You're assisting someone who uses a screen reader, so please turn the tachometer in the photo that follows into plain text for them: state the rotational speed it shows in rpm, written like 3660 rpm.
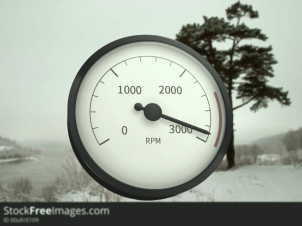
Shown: 2900 rpm
